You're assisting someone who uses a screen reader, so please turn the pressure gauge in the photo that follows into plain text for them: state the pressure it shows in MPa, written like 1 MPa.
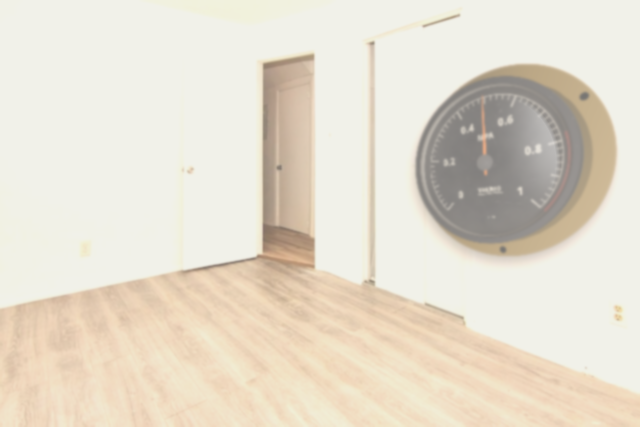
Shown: 0.5 MPa
